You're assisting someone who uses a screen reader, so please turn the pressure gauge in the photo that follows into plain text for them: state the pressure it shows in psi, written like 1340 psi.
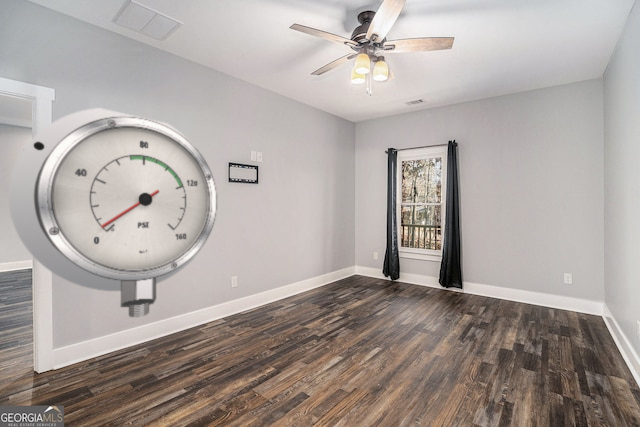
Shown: 5 psi
